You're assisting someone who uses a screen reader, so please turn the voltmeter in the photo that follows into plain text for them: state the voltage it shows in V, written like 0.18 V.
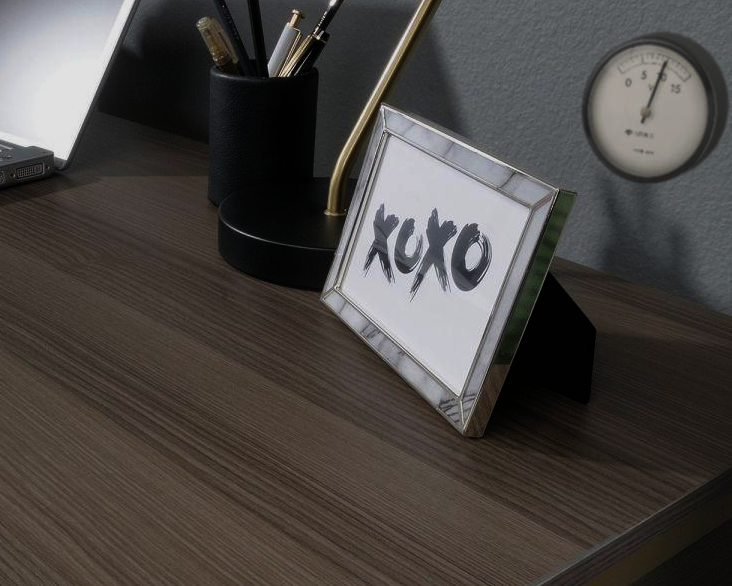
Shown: 10 V
